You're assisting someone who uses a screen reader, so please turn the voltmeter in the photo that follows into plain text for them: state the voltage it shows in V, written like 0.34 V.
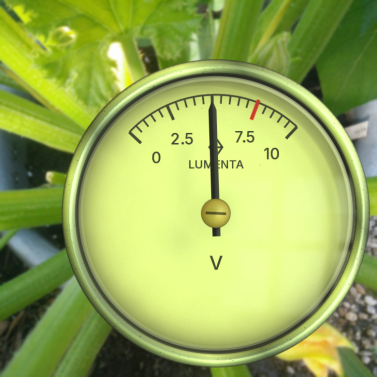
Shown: 5 V
